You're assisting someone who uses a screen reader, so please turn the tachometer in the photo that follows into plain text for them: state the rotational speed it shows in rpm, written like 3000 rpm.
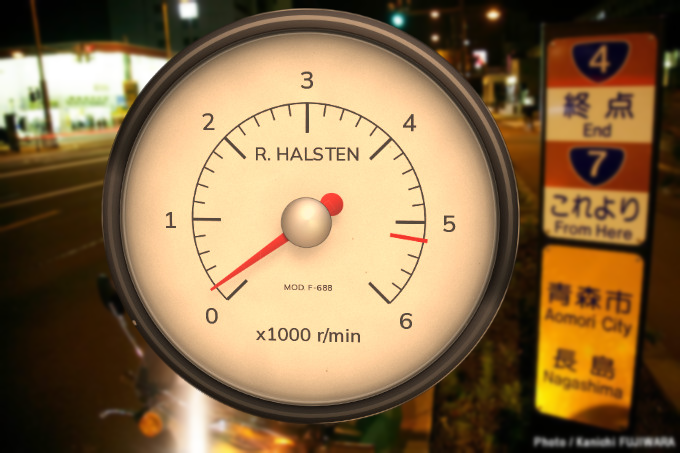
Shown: 200 rpm
